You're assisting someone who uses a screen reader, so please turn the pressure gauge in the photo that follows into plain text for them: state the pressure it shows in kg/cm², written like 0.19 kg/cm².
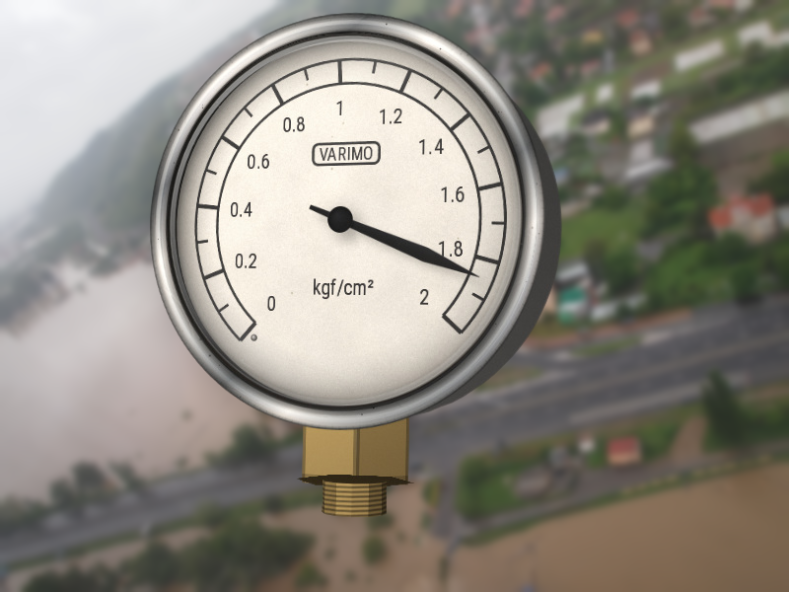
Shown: 1.85 kg/cm²
